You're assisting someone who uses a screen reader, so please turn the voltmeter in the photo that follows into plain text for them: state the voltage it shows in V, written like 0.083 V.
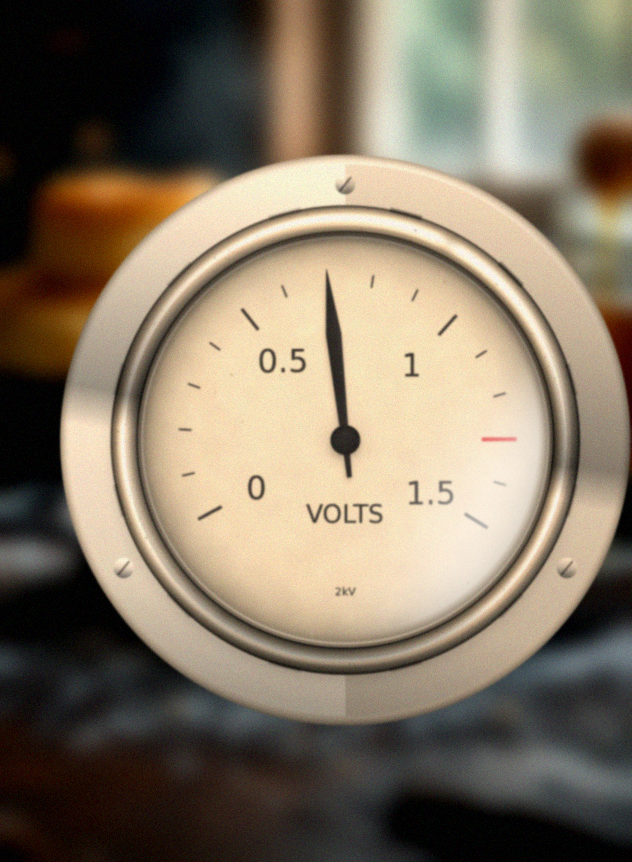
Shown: 0.7 V
